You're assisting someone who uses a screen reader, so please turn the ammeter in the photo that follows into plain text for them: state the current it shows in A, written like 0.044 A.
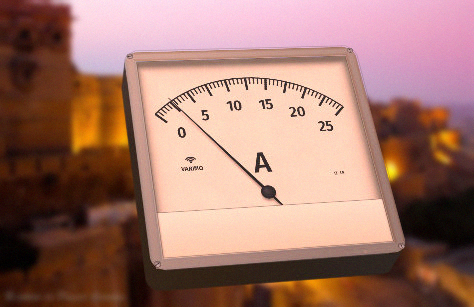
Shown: 2.5 A
